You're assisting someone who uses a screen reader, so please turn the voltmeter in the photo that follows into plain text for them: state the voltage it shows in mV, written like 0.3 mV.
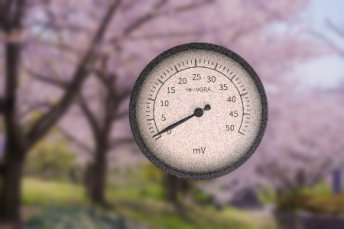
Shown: 1 mV
